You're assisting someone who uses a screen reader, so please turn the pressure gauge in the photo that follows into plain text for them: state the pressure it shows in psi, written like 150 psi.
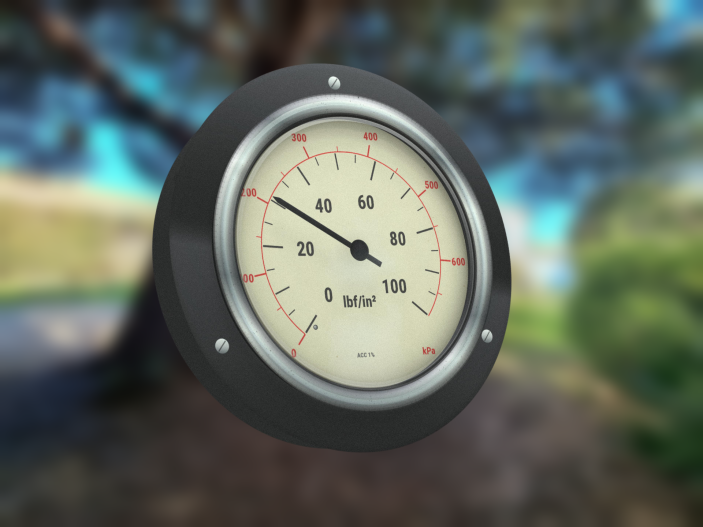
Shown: 30 psi
